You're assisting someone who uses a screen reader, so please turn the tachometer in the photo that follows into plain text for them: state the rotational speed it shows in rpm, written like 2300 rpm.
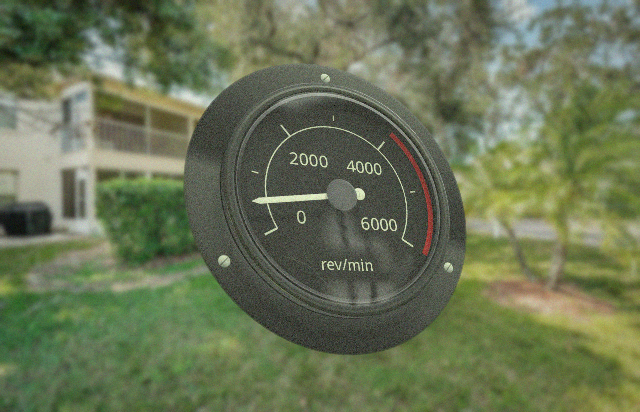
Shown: 500 rpm
